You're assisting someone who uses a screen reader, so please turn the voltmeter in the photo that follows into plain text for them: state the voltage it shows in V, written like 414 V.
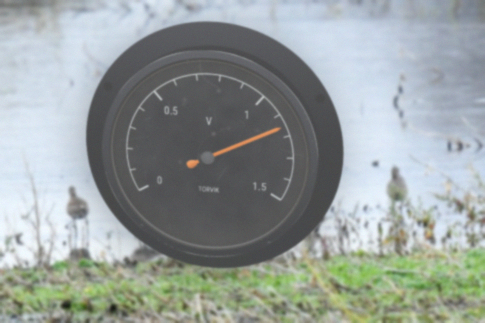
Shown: 1.15 V
